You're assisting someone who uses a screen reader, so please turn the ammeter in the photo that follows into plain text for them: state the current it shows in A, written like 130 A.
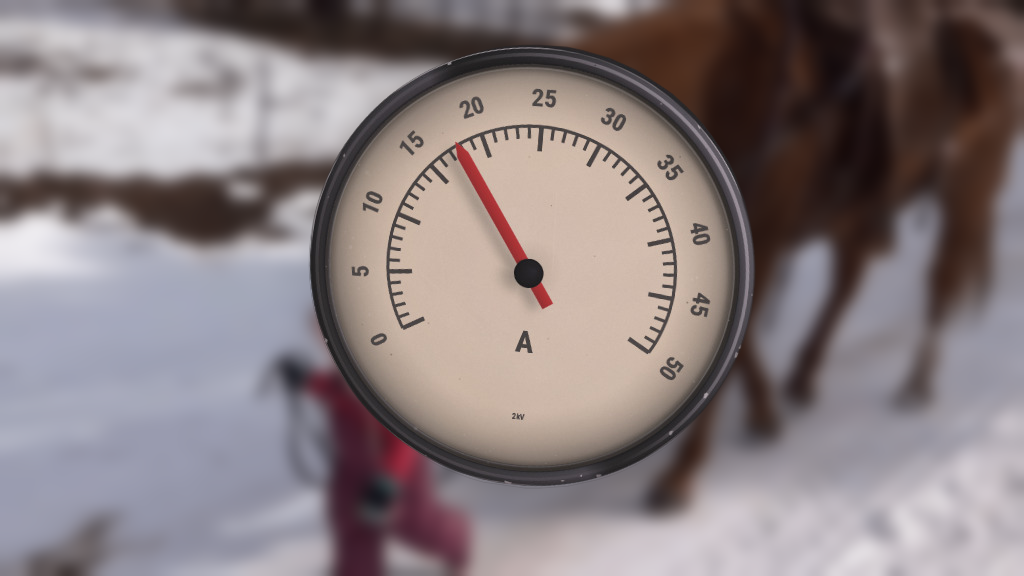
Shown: 18 A
